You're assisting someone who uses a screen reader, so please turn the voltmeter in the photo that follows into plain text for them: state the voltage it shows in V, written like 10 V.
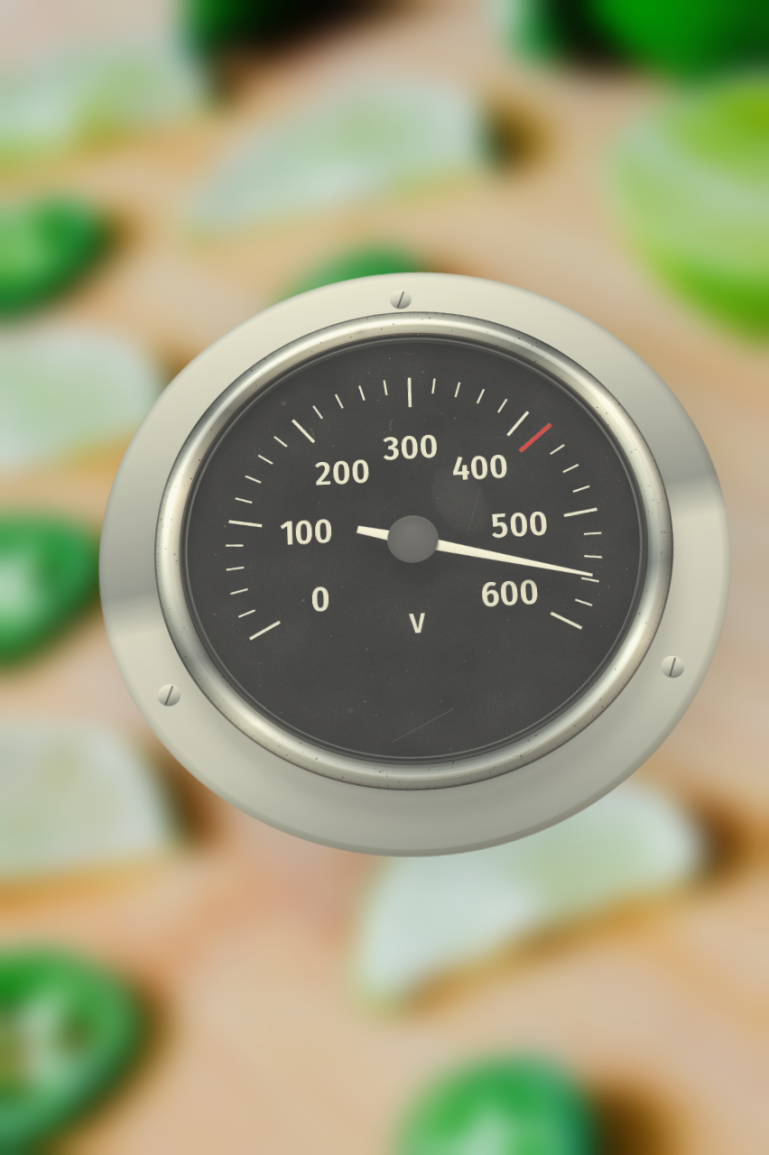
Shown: 560 V
